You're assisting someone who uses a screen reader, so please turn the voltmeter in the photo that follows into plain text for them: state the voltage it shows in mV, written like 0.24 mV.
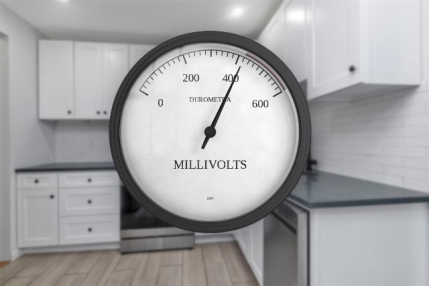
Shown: 420 mV
